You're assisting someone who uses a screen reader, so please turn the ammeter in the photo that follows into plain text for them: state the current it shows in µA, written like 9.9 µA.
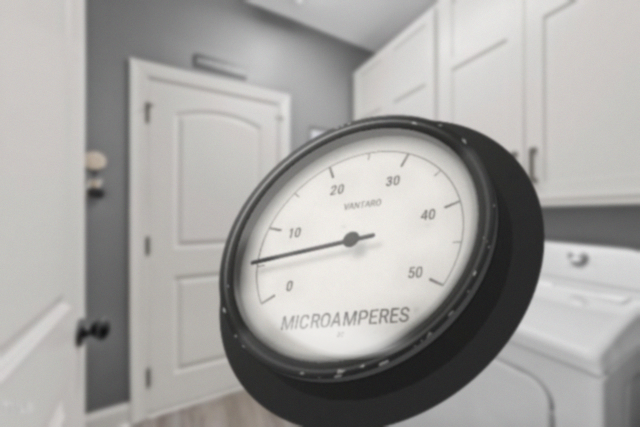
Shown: 5 µA
